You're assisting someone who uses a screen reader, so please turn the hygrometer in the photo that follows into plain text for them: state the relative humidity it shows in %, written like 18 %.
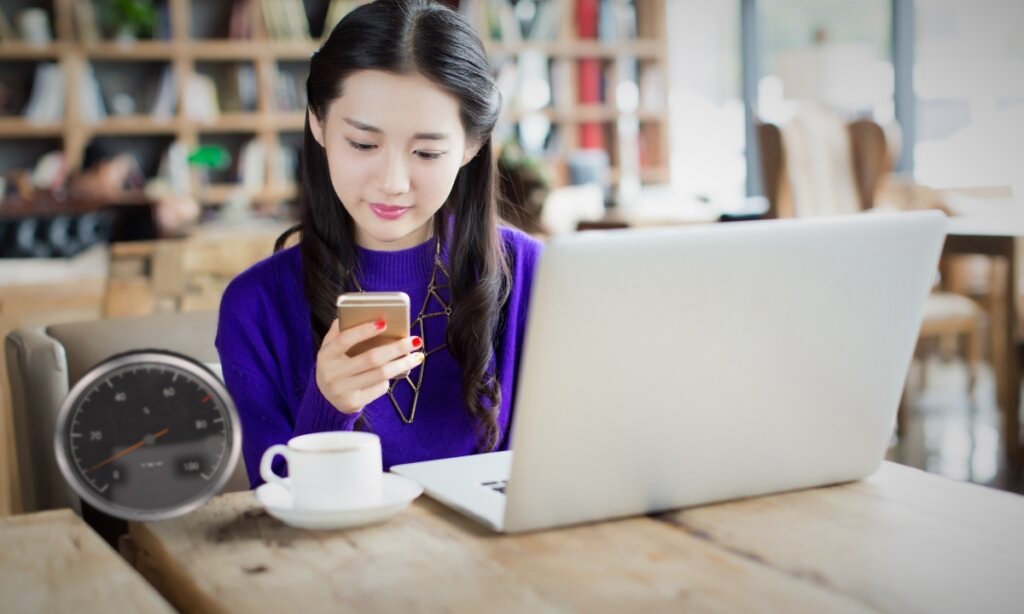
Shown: 8 %
